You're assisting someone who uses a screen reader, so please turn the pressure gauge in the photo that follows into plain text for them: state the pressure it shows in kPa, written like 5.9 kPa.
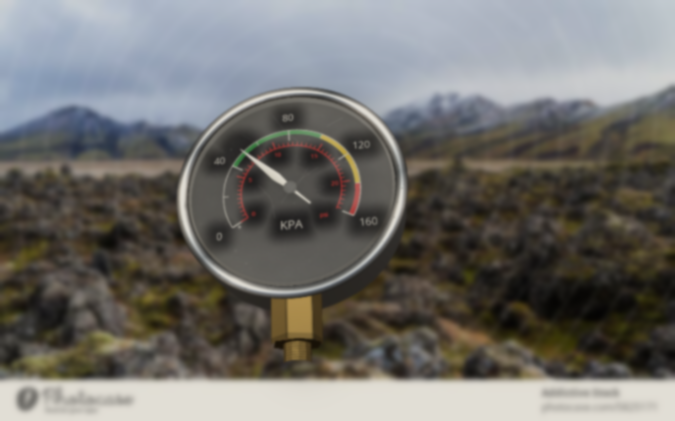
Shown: 50 kPa
